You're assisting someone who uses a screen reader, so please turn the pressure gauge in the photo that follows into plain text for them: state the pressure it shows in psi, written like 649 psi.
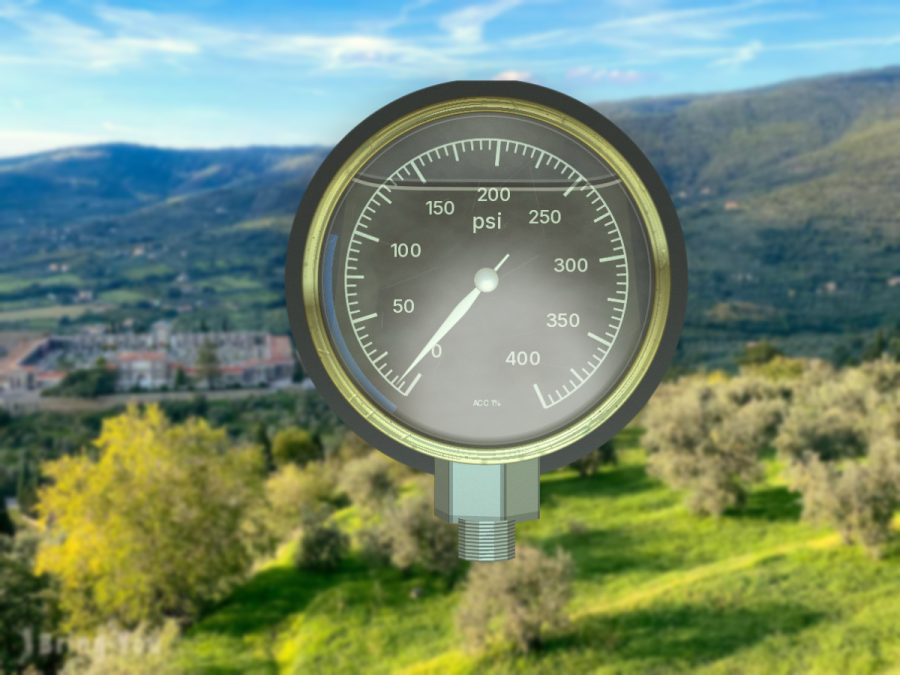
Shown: 7.5 psi
